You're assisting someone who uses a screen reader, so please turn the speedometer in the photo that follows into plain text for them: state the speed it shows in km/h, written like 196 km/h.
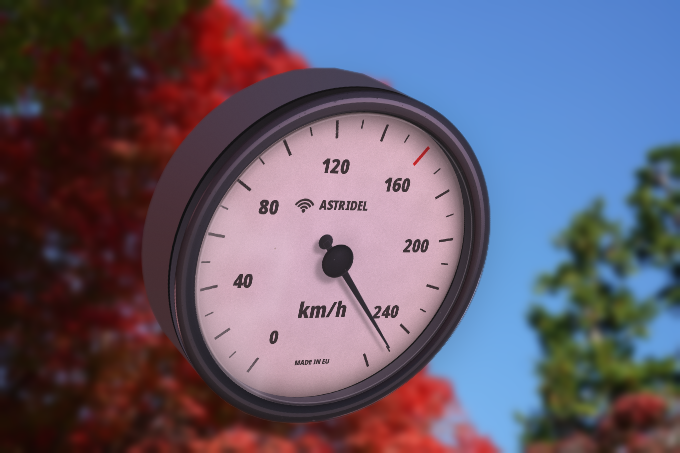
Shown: 250 km/h
